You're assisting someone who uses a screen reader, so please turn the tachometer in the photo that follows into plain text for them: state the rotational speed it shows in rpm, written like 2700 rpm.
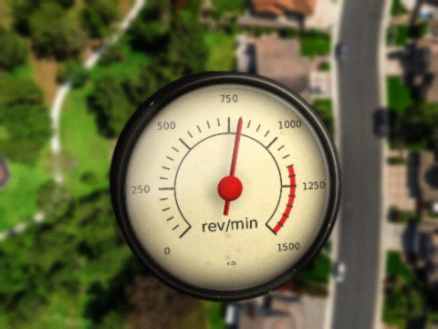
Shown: 800 rpm
